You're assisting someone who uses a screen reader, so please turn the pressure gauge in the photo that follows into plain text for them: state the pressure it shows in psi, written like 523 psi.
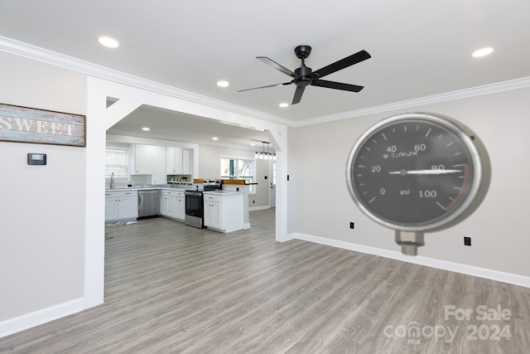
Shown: 82.5 psi
